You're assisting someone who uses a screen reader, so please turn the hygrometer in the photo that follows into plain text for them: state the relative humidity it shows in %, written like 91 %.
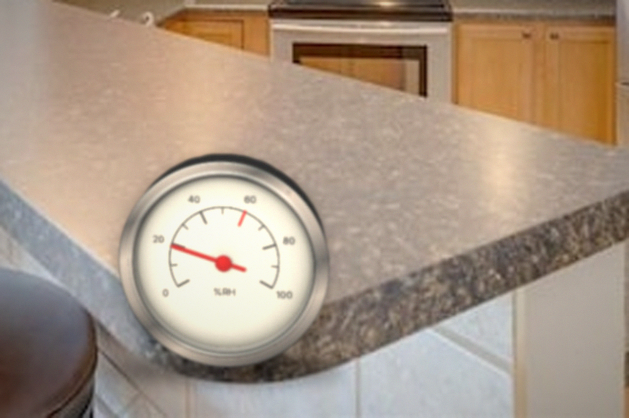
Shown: 20 %
